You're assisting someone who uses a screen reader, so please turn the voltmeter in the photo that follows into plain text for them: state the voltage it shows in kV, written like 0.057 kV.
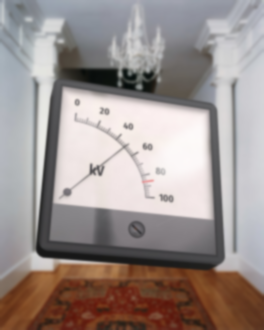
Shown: 50 kV
